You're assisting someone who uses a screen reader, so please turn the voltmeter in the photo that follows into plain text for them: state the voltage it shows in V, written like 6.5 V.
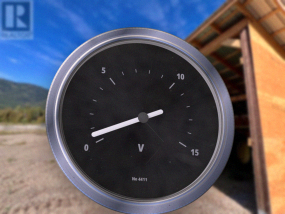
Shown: 0.5 V
